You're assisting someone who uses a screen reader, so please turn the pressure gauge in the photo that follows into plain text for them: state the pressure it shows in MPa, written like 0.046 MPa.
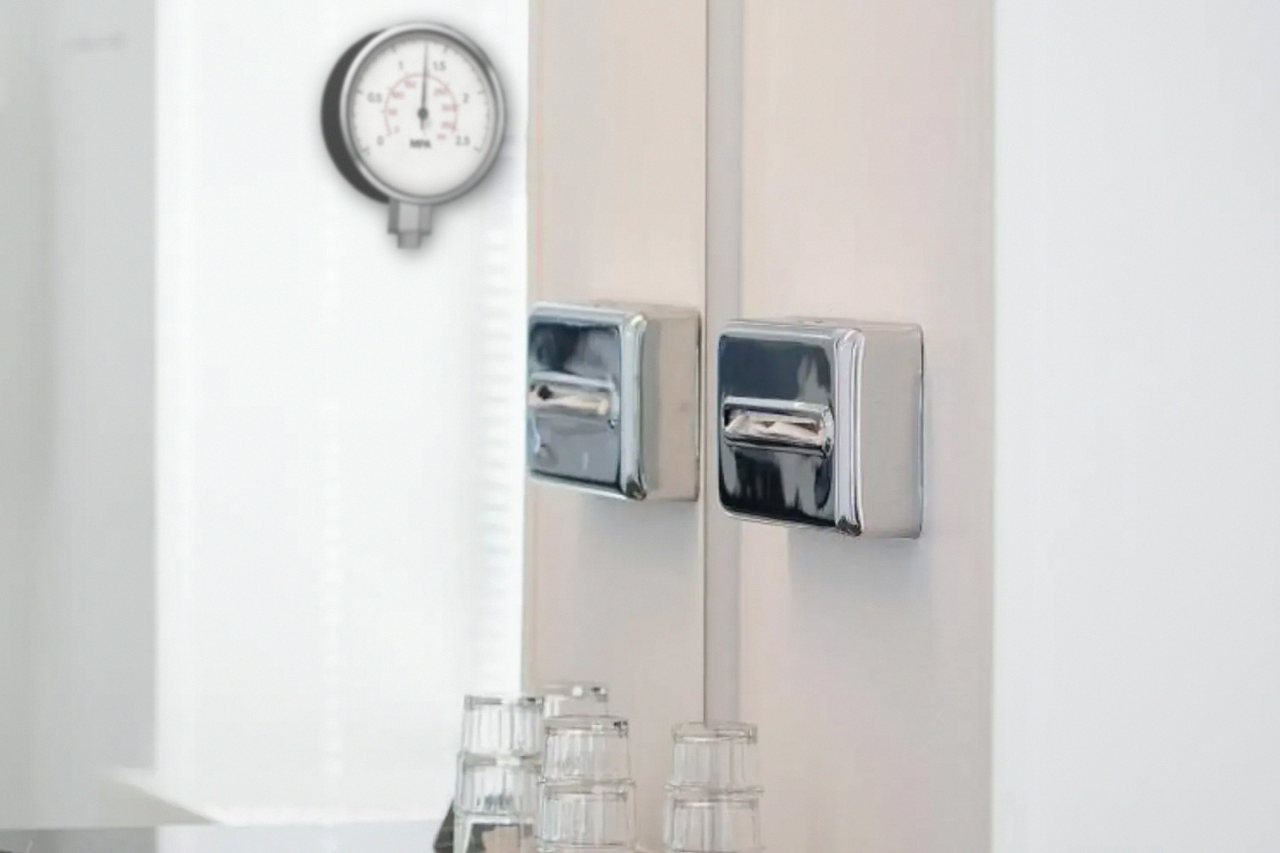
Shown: 1.3 MPa
